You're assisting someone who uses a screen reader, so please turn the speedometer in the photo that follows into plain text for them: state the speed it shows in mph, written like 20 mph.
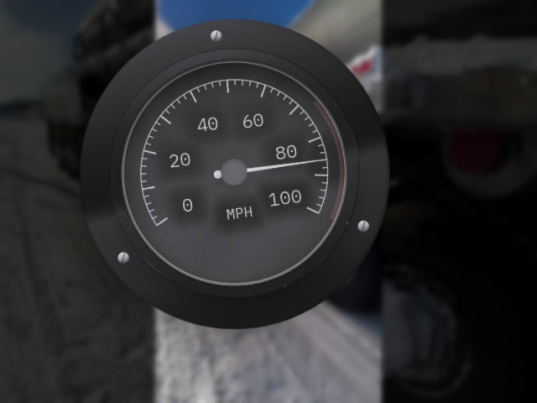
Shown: 86 mph
